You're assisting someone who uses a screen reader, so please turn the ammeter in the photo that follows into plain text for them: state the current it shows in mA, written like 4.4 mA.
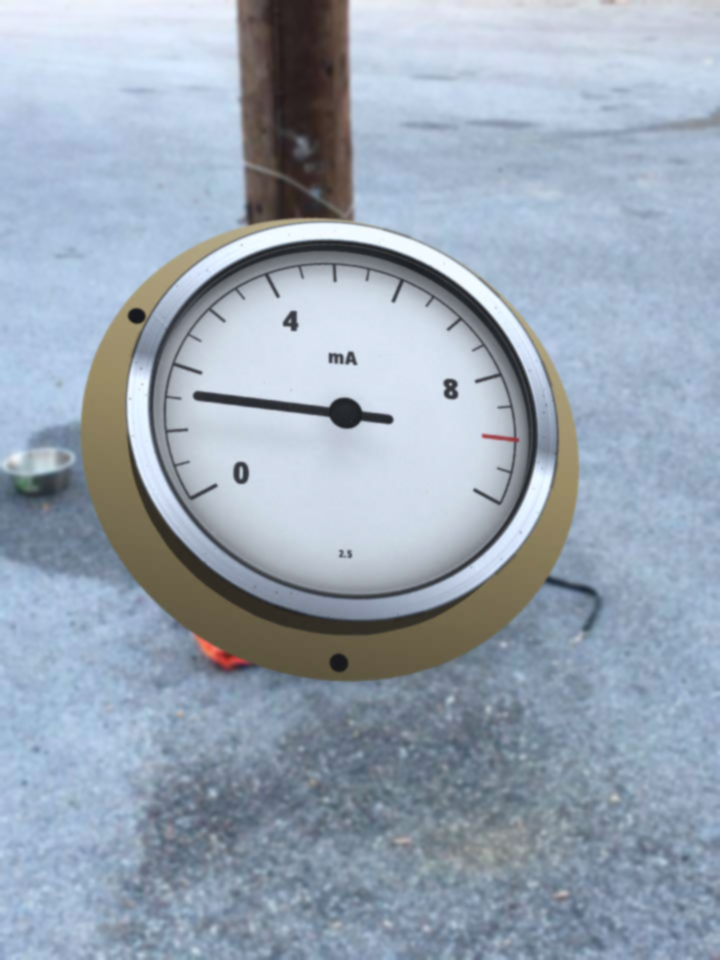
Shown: 1.5 mA
